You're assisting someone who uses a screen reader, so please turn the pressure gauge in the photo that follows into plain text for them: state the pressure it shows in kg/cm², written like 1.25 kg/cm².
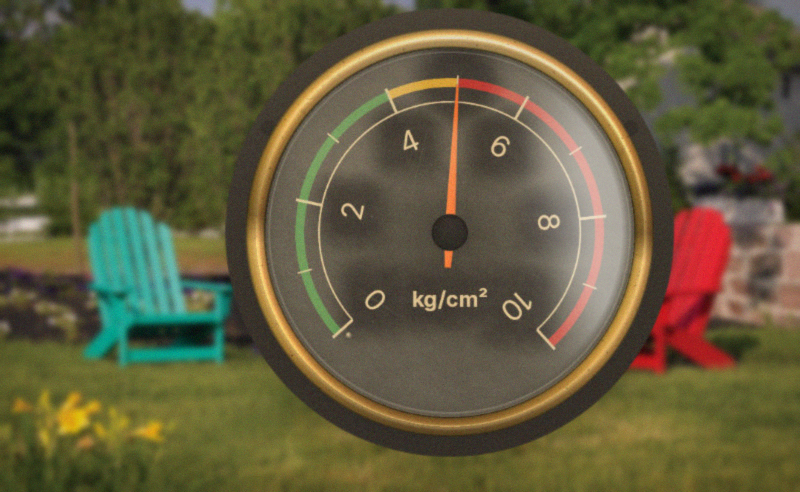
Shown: 5 kg/cm²
